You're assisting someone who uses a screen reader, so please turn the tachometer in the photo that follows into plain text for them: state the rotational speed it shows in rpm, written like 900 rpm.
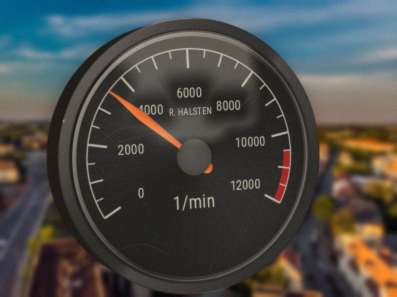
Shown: 3500 rpm
